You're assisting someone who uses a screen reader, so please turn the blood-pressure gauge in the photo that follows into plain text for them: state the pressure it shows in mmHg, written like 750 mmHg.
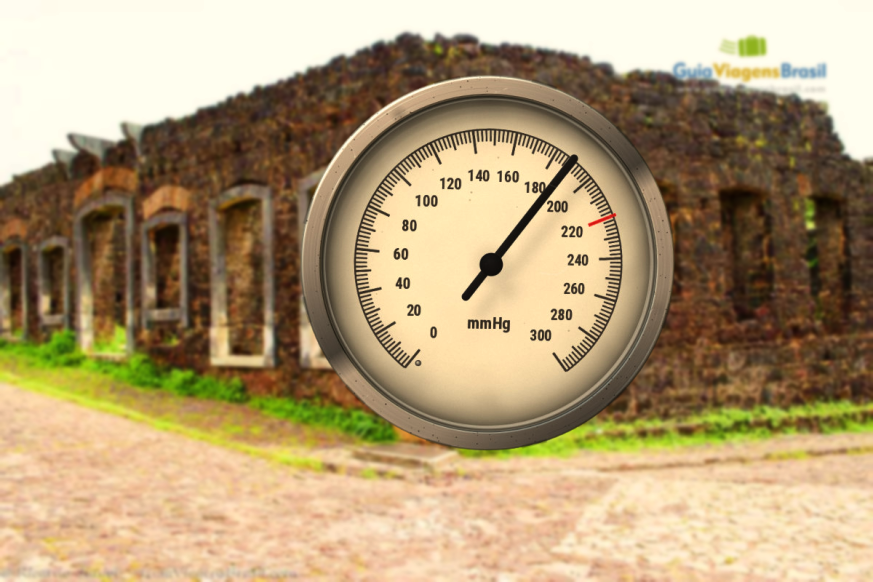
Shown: 188 mmHg
